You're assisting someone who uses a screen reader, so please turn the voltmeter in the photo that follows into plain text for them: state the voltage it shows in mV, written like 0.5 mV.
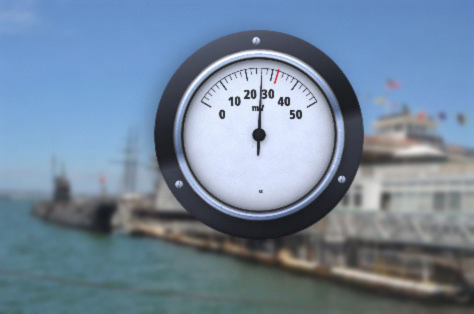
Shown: 26 mV
